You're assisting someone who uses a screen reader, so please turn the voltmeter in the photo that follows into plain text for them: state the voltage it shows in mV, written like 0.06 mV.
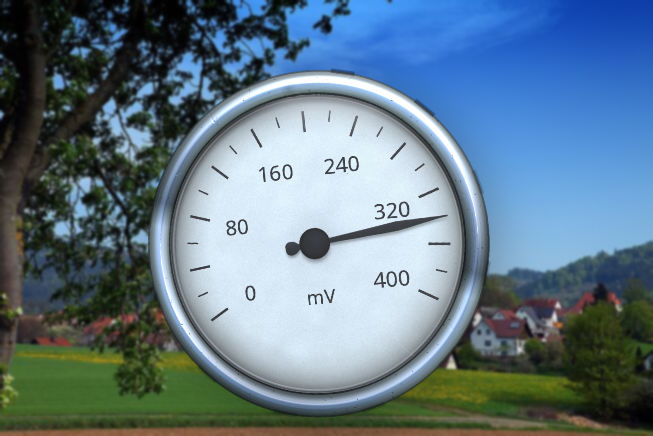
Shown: 340 mV
